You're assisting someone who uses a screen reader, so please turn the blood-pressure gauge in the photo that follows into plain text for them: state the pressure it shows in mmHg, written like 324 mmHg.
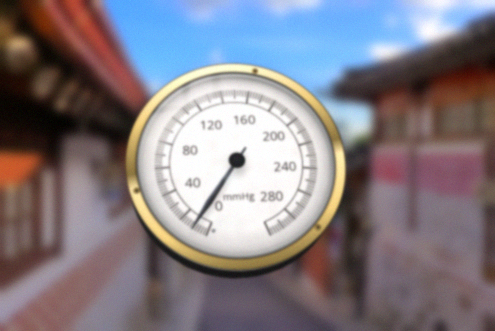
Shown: 10 mmHg
